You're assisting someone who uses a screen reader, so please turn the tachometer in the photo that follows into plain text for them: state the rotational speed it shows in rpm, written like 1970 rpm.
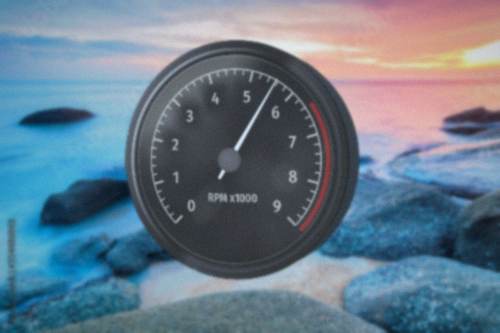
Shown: 5600 rpm
